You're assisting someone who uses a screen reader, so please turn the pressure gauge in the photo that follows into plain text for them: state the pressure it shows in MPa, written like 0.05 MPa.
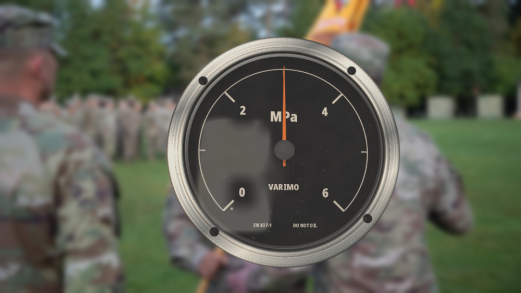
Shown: 3 MPa
